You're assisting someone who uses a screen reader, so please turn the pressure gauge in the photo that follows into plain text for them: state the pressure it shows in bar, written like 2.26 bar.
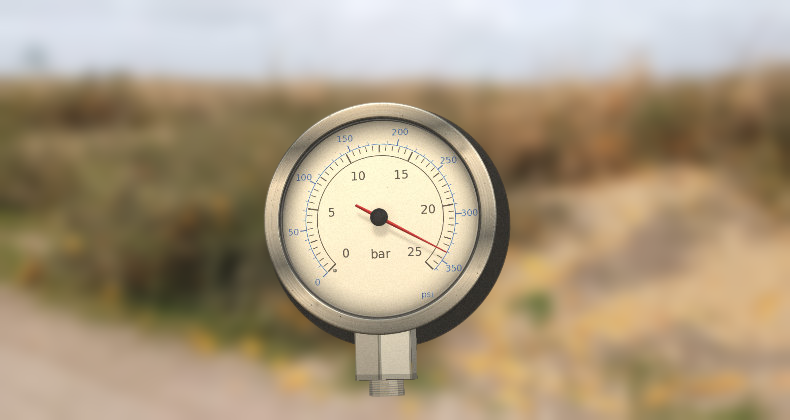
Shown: 23.5 bar
